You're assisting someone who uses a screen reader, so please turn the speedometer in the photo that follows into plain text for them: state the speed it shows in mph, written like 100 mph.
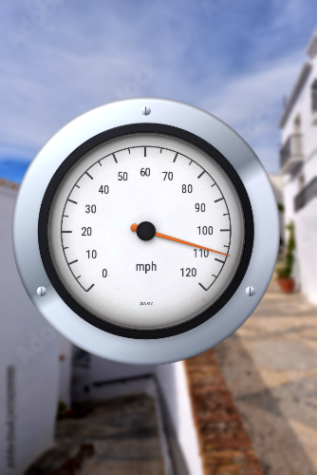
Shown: 107.5 mph
